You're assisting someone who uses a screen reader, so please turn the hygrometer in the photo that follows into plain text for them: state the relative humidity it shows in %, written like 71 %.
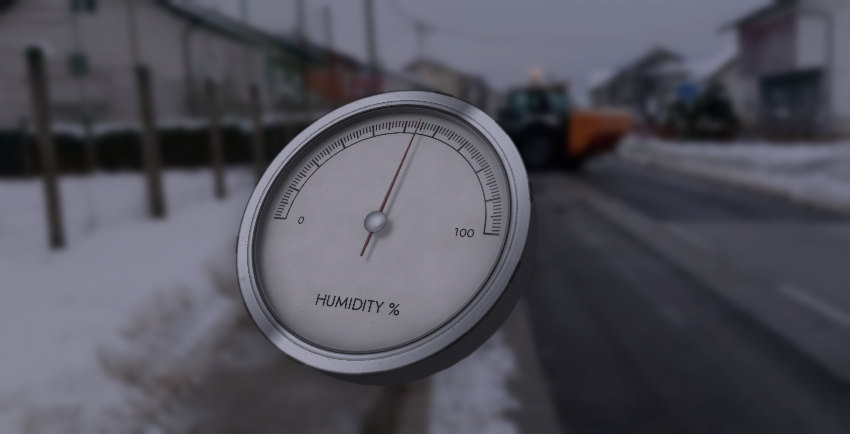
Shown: 55 %
